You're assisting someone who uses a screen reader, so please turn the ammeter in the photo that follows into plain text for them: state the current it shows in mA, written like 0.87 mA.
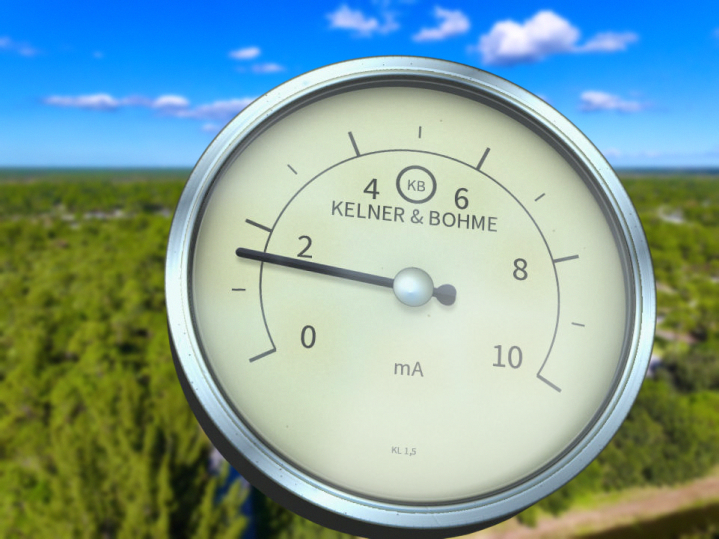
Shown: 1.5 mA
